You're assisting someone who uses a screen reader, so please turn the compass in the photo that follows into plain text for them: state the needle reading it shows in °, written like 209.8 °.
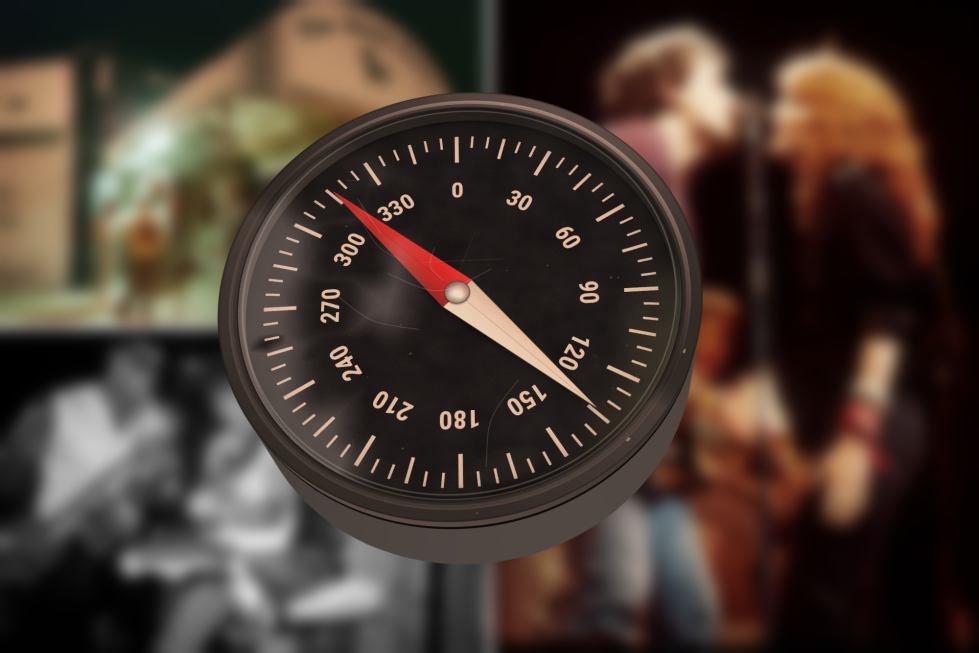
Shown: 315 °
